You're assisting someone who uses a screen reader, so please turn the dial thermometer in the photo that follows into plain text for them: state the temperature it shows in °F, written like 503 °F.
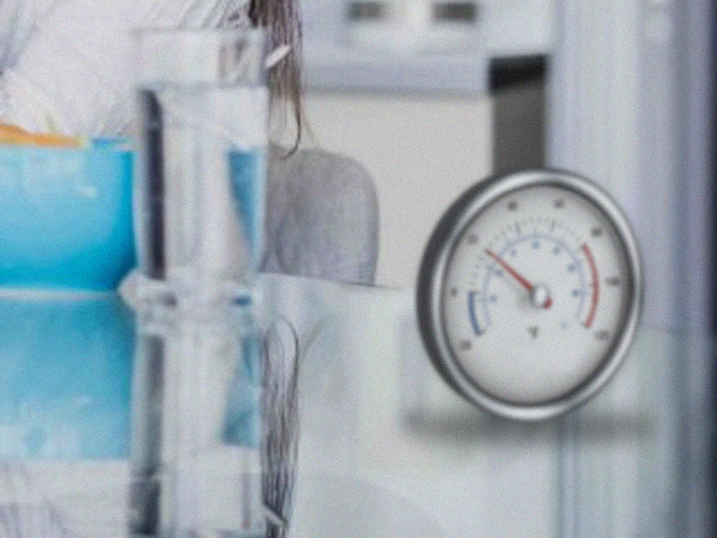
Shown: 20 °F
